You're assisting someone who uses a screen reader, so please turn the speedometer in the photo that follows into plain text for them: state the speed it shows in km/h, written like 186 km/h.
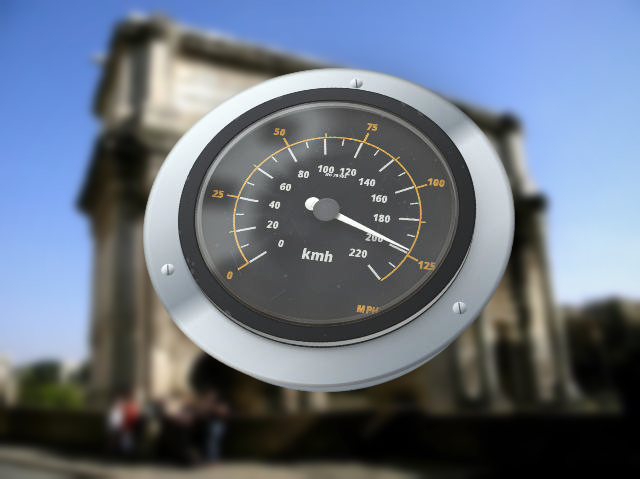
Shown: 200 km/h
